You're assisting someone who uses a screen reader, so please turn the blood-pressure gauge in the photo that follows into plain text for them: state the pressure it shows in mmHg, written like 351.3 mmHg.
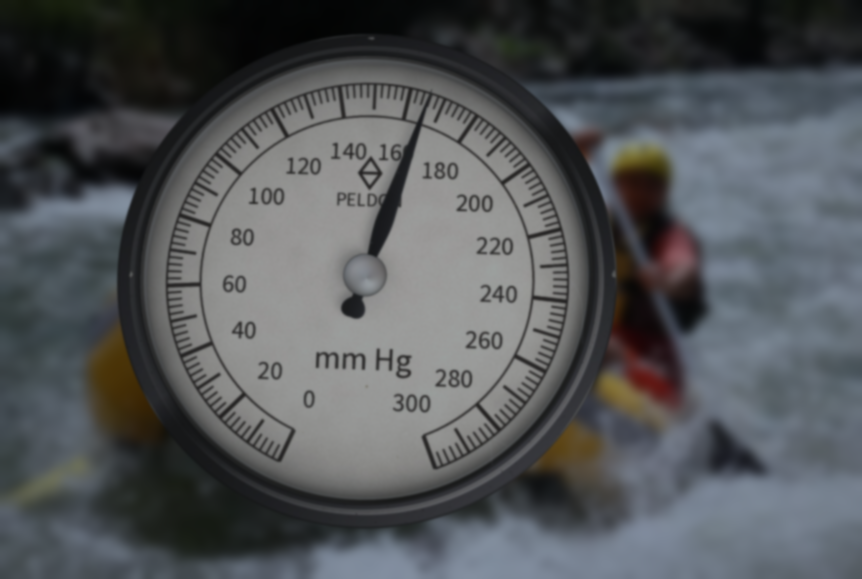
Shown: 166 mmHg
